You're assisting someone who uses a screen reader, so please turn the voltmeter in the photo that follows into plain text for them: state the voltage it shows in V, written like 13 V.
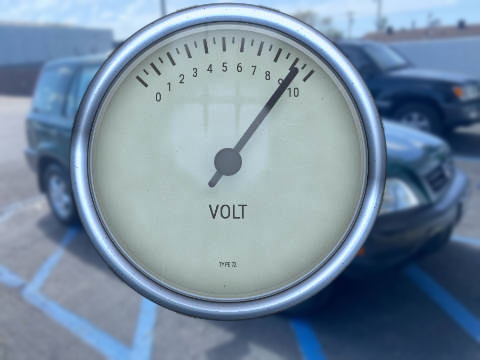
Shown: 9.25 V
